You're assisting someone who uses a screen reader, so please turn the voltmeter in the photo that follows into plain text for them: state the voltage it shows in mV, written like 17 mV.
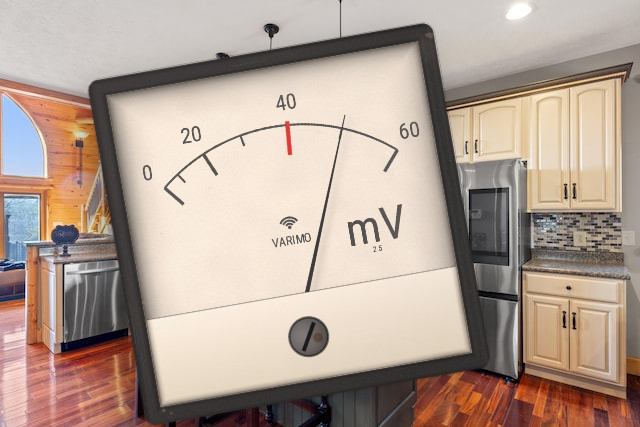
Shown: 50 mV
